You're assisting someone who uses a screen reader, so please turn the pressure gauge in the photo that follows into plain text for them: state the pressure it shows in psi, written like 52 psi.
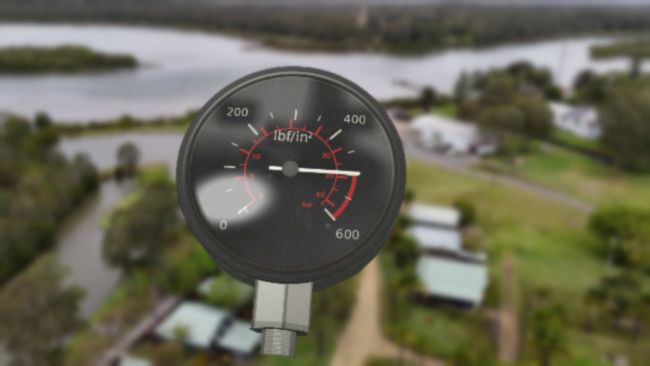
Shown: 500 psi
